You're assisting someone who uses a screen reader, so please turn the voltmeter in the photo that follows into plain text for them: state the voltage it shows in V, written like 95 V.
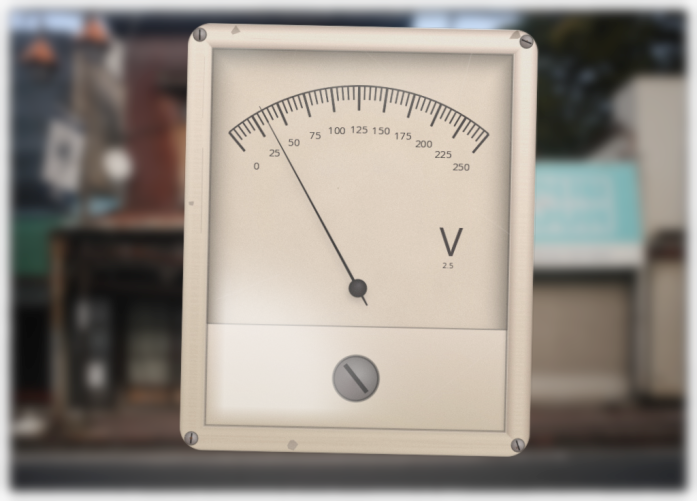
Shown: 35 V
